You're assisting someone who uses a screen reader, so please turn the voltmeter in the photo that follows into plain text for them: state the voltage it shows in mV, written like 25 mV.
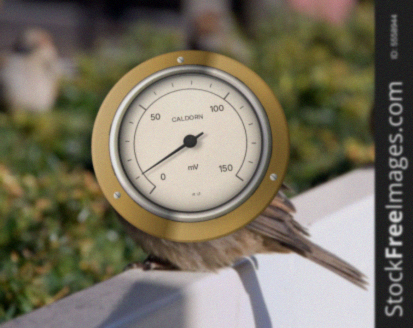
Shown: 10 mV
